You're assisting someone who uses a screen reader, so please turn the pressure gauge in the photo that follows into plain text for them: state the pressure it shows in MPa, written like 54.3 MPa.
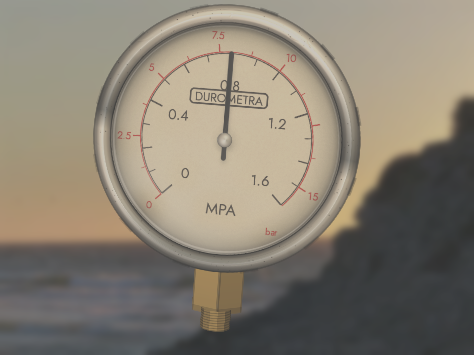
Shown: 0.8 MPa
